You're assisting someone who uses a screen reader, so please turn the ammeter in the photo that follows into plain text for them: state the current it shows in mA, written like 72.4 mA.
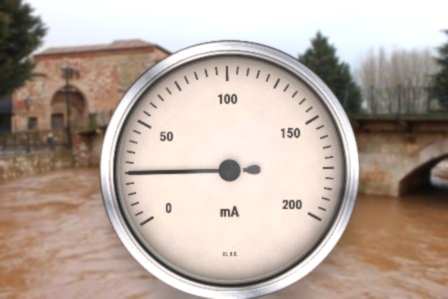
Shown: 25 mA
